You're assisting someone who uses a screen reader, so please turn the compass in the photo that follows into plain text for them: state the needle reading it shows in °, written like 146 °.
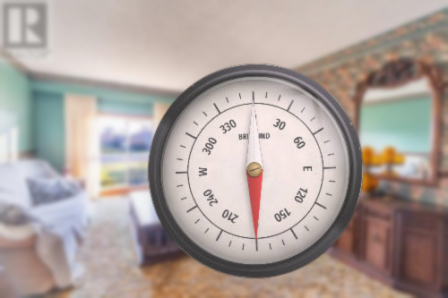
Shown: 180 °
